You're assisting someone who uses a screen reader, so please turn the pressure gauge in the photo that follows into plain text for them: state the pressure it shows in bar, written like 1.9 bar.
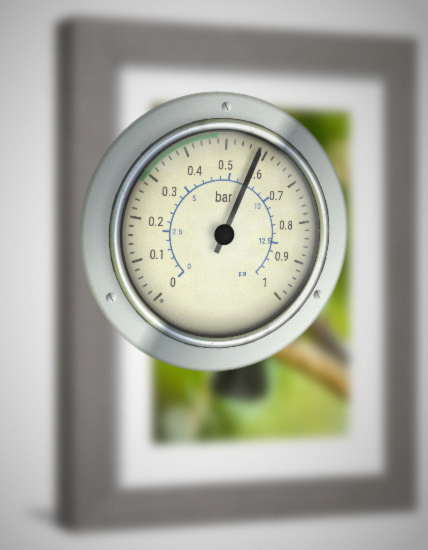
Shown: 0.58 bar
